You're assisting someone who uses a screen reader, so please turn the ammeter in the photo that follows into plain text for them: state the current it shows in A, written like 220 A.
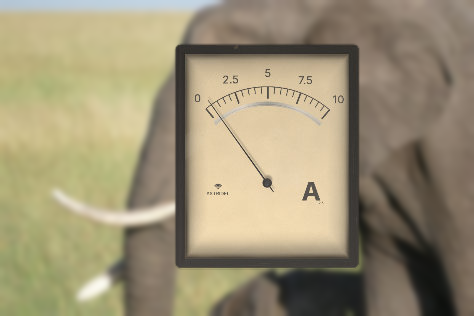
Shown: 0.5 A
